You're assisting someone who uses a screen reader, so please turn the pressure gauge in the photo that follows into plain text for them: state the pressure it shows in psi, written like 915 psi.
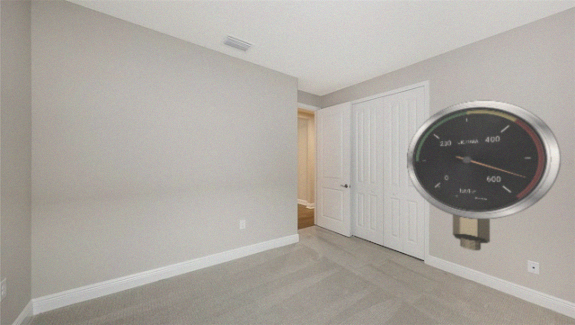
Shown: 550 psi
